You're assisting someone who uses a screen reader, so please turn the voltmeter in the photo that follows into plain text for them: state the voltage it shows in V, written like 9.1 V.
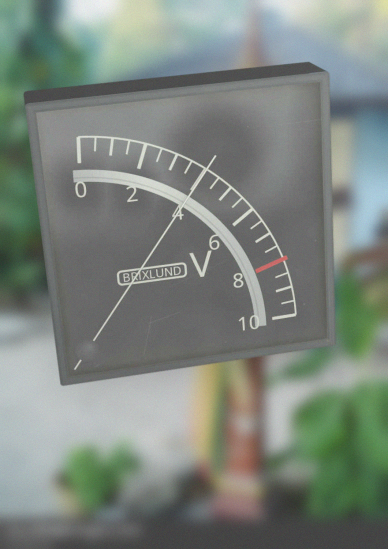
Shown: 4 V
